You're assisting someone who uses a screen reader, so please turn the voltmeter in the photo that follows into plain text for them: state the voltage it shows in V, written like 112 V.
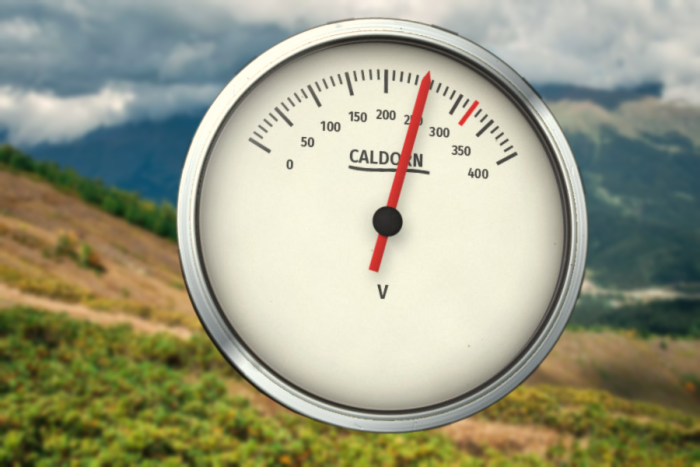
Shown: 250 V
